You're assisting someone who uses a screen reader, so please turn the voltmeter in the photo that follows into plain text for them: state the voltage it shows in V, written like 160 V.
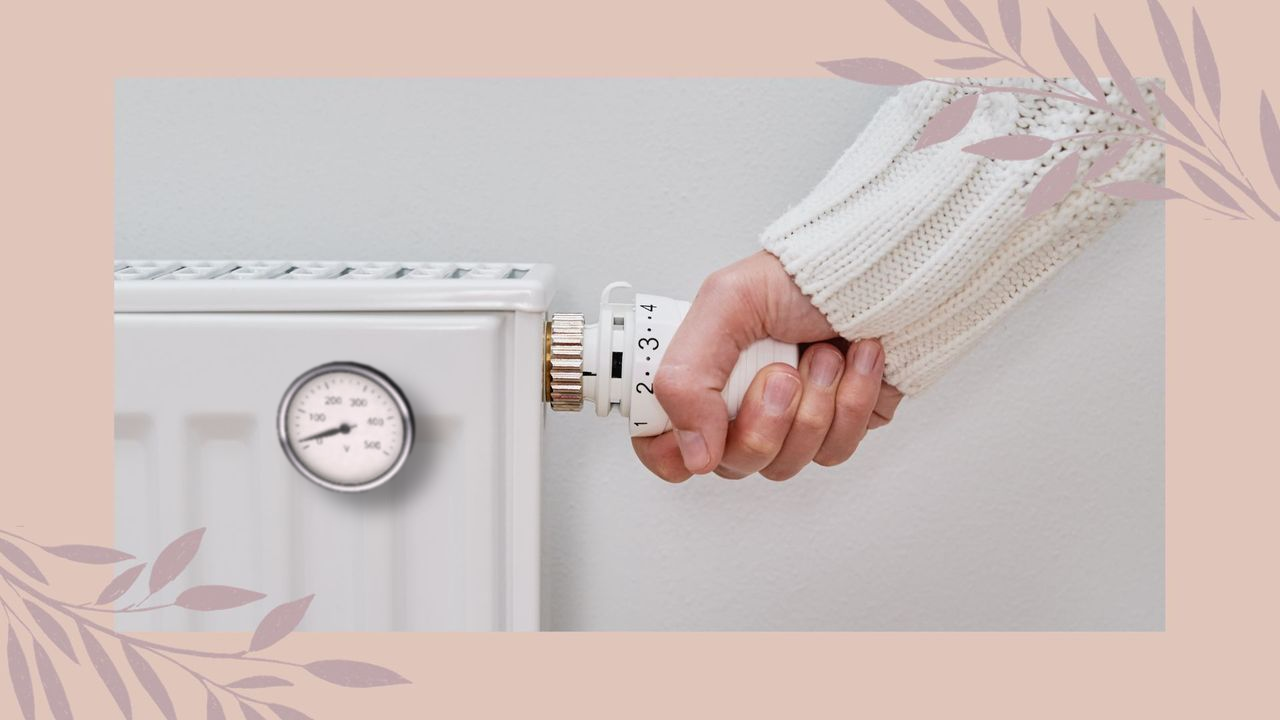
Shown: 20 V
